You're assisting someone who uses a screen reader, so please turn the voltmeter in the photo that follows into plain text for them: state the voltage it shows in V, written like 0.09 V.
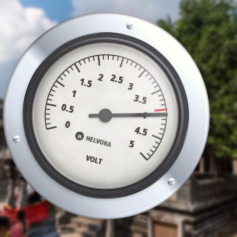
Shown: 4 V
